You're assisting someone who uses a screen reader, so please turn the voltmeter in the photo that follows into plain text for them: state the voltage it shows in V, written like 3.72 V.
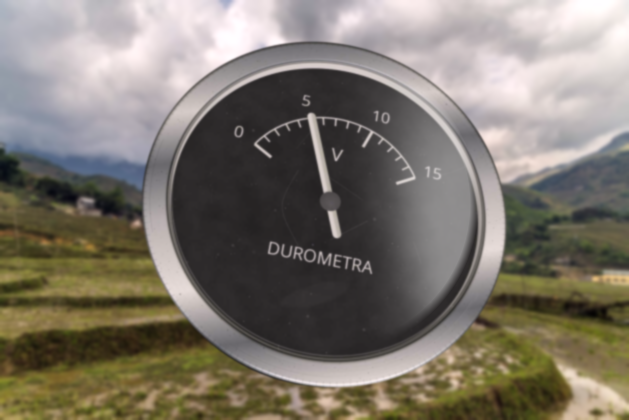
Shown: 5 V
